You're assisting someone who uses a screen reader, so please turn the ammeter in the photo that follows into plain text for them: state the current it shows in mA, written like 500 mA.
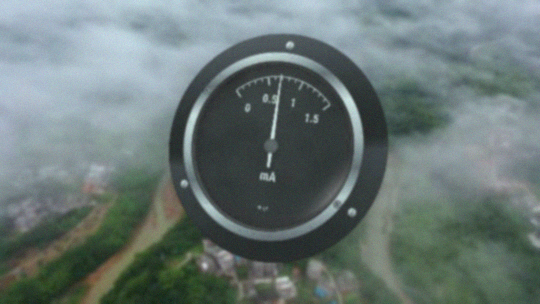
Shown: 0.7 mA
